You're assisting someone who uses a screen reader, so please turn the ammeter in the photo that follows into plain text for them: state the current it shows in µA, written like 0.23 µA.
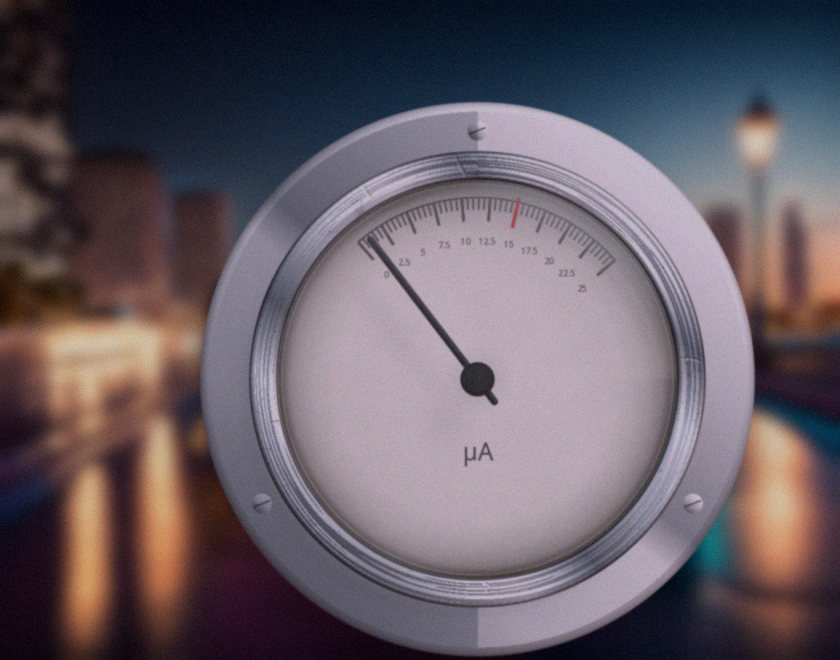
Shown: 1 µA
